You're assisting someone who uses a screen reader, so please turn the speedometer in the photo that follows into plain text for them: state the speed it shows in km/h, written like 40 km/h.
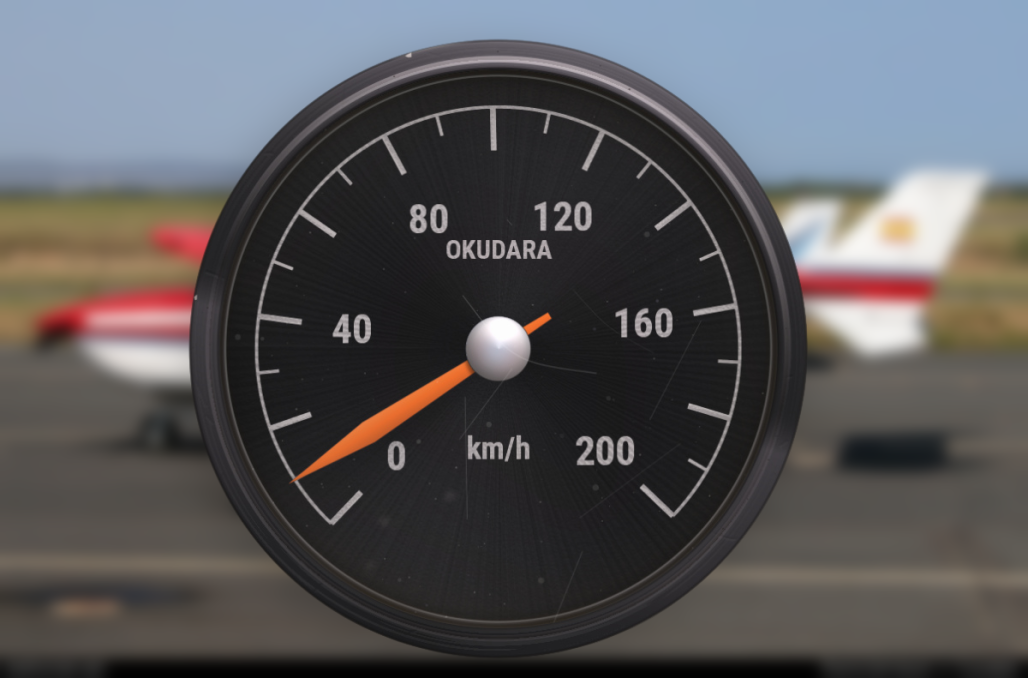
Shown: 10 km/h
